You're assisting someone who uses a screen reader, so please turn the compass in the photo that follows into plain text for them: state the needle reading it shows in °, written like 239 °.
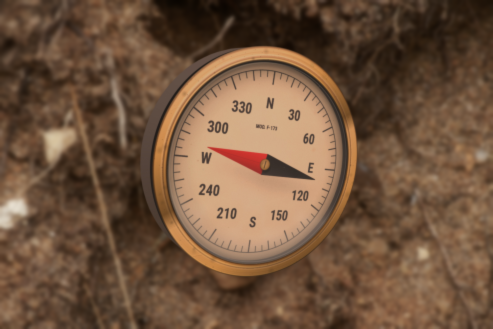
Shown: 280 °
